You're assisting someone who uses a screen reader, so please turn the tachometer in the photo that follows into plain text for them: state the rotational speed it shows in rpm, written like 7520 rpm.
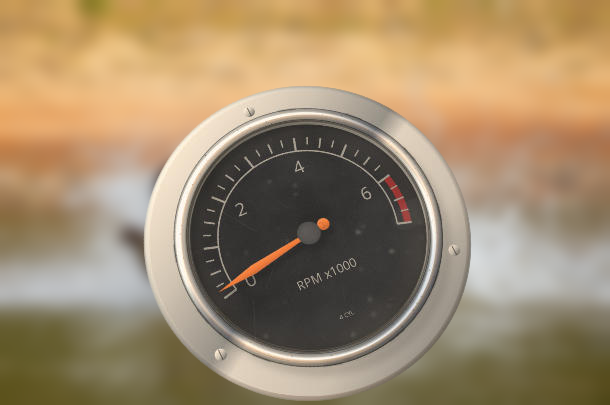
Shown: 125 rpm
